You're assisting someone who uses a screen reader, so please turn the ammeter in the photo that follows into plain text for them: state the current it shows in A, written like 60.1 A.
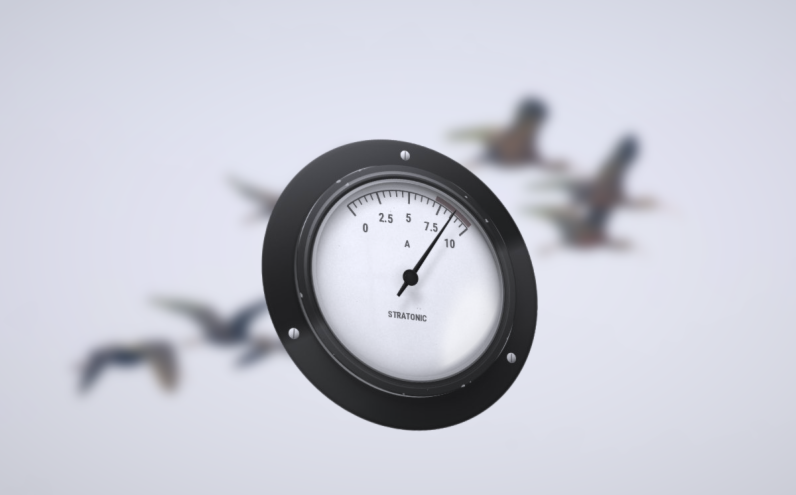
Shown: 8.5 A
